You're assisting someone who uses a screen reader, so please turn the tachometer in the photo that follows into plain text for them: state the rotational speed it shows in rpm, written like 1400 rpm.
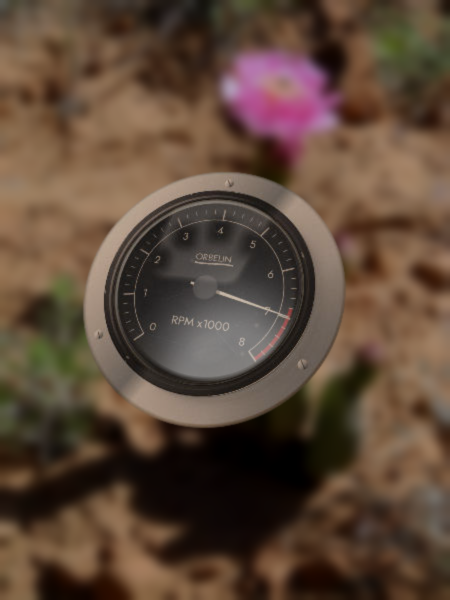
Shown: 7000 rpm
